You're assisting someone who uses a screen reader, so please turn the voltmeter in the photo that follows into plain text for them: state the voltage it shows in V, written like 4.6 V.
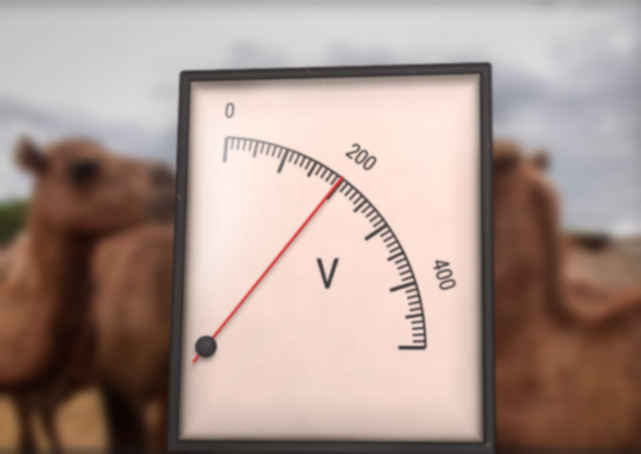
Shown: 200 V
